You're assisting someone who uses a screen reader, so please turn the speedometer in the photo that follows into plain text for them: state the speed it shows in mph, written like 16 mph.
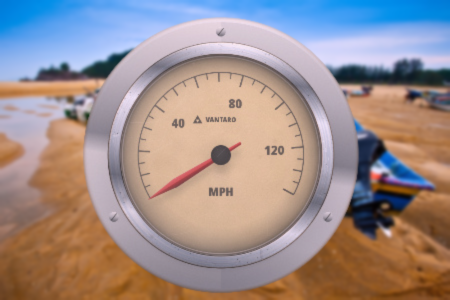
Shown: 0 mph
